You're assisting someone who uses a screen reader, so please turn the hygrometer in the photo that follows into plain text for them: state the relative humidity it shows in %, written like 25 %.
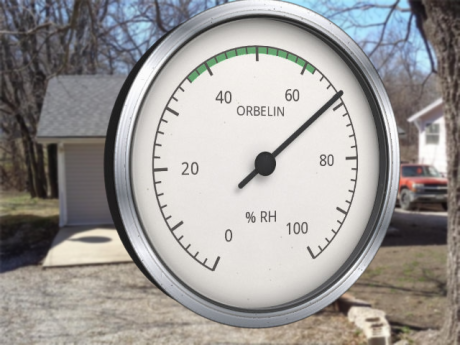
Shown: 68 %
